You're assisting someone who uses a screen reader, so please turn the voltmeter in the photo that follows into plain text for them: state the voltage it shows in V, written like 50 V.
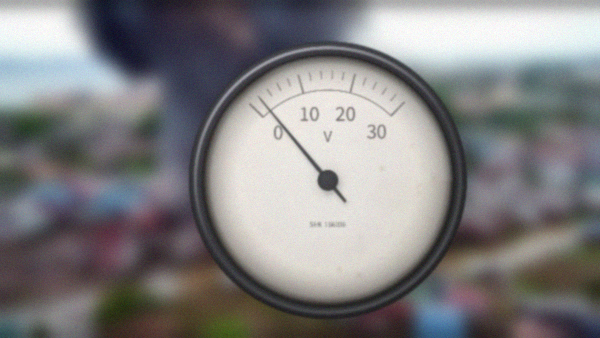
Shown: 2 V
